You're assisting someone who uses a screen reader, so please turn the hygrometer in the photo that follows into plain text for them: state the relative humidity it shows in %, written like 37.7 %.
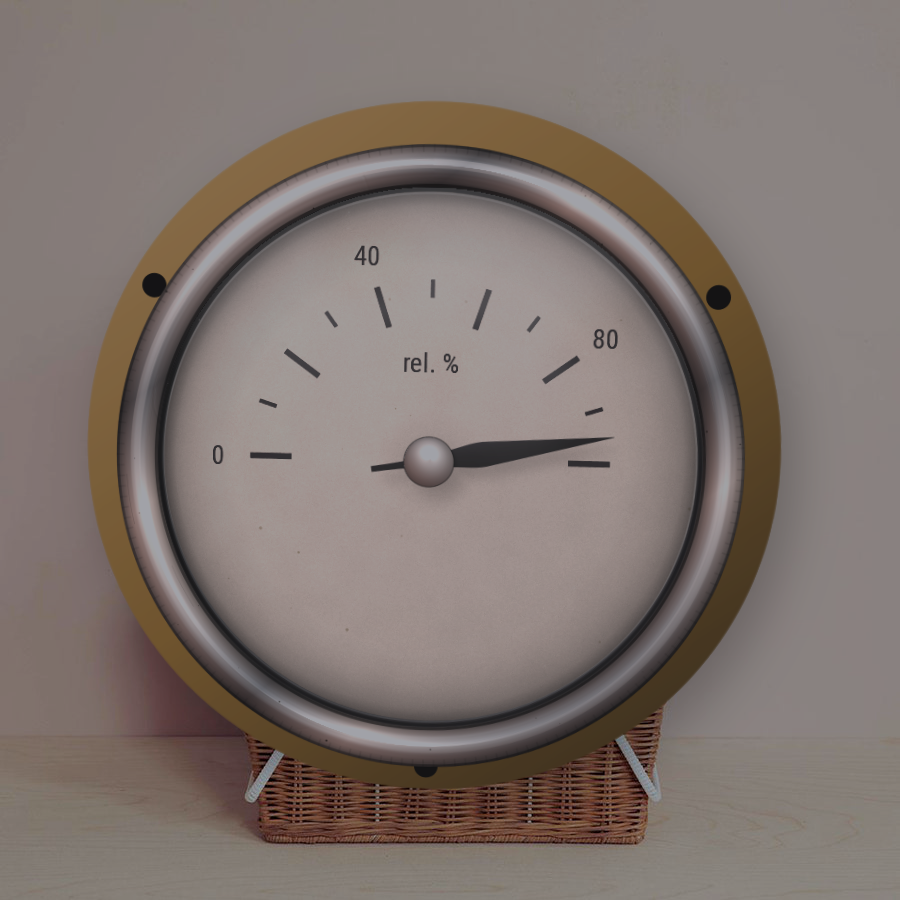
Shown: 95 %
